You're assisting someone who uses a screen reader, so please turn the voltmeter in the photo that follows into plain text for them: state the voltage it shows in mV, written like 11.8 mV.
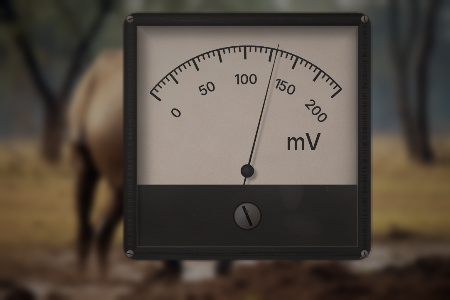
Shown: 130 mV
